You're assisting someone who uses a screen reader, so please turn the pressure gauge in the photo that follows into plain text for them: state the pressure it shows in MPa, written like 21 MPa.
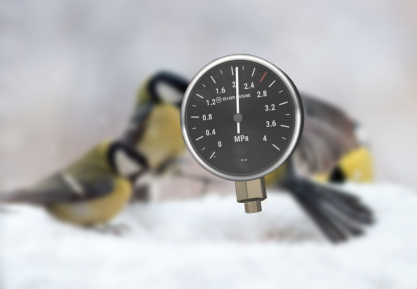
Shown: 2.1 MPa
